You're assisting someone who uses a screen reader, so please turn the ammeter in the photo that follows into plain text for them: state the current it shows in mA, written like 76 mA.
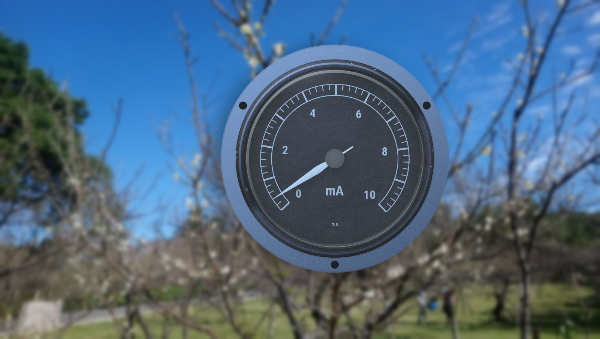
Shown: 0.4 mA
